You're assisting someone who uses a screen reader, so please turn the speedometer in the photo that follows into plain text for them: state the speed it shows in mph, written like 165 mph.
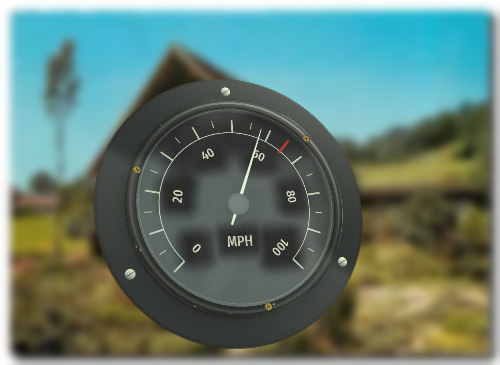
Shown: 57.5 mph
